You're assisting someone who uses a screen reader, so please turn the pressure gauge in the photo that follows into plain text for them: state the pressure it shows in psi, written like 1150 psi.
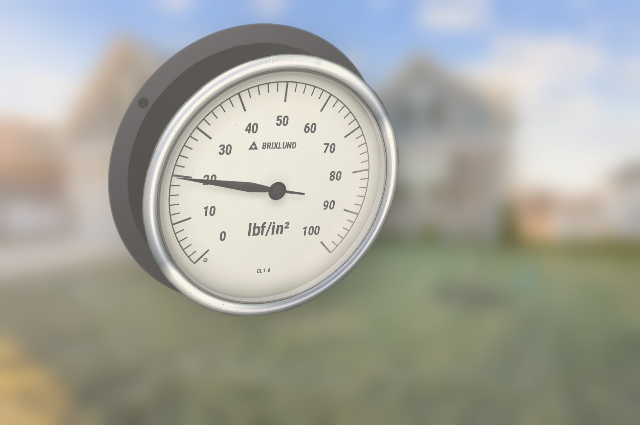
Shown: 20 psi
